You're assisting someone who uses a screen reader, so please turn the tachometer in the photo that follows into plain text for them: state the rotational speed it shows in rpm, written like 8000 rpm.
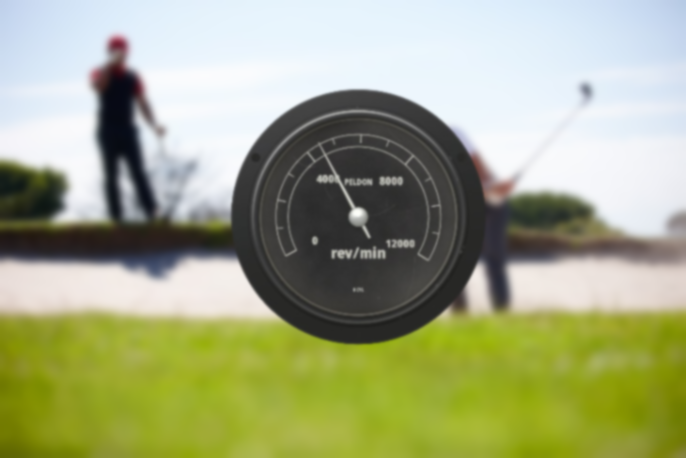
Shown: 4500 rpm
